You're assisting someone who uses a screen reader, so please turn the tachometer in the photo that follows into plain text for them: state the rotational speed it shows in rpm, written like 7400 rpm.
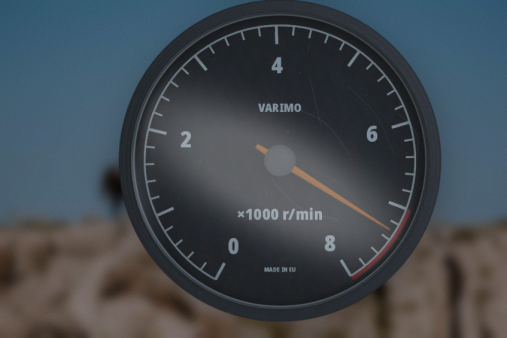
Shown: 7300 rpm
